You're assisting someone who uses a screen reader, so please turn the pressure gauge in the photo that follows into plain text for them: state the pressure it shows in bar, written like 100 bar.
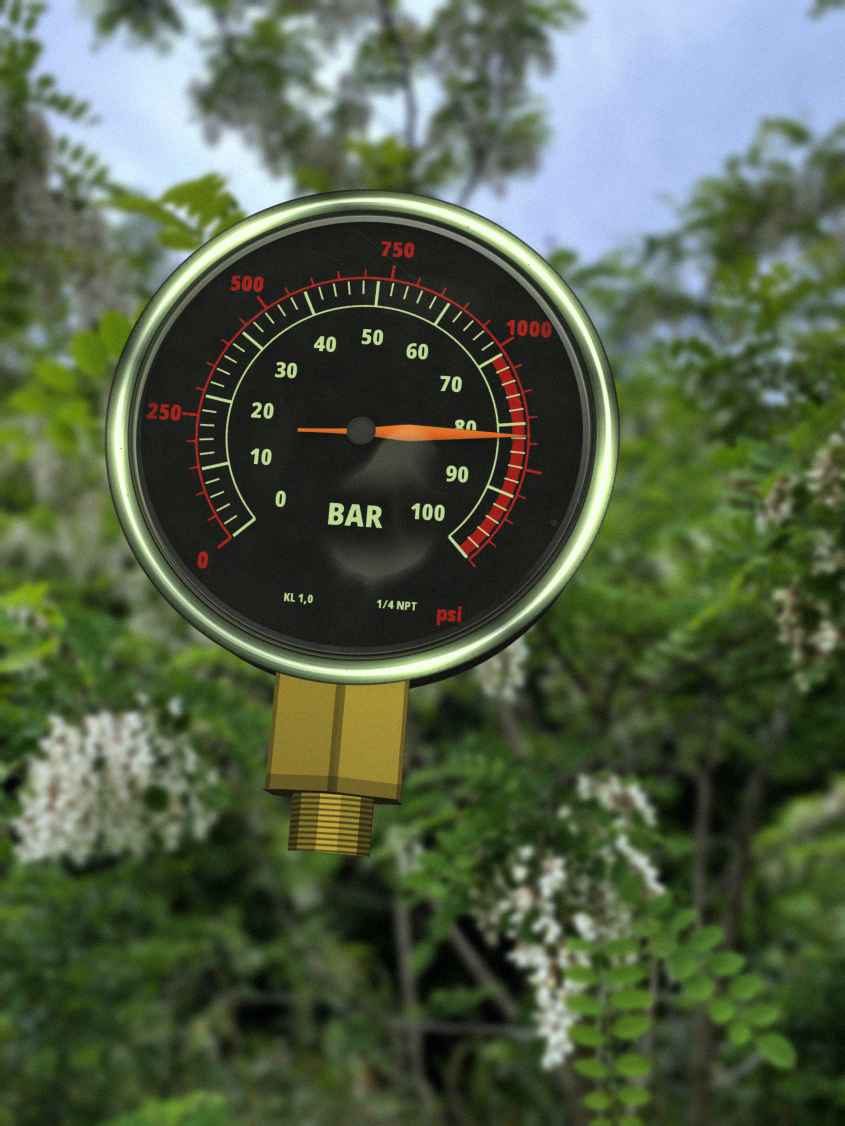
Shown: 82 bar
